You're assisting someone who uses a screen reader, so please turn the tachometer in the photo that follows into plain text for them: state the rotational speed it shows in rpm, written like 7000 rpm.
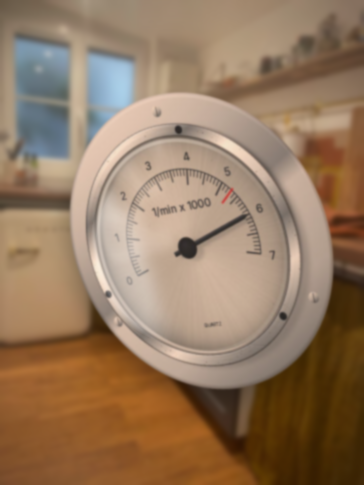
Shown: 6000 rpm
